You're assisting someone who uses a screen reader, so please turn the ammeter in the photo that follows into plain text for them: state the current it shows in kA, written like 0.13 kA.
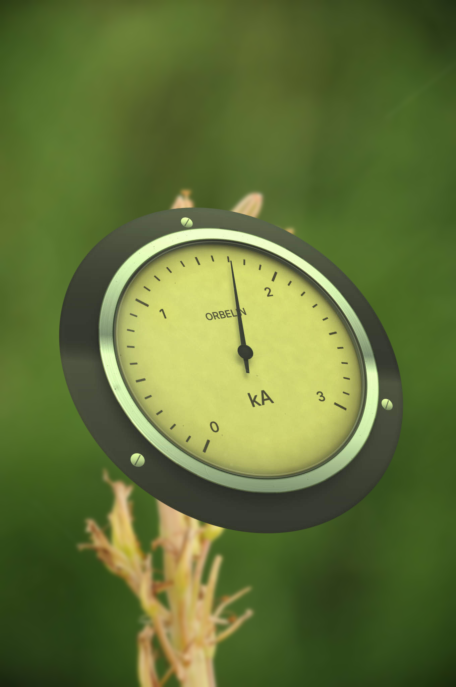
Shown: 1.7 kA
